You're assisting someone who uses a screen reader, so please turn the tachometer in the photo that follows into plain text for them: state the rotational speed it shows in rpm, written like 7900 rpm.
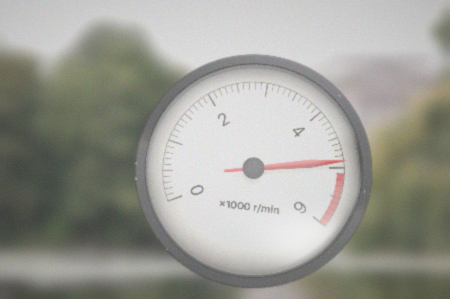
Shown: 4900 rpm
